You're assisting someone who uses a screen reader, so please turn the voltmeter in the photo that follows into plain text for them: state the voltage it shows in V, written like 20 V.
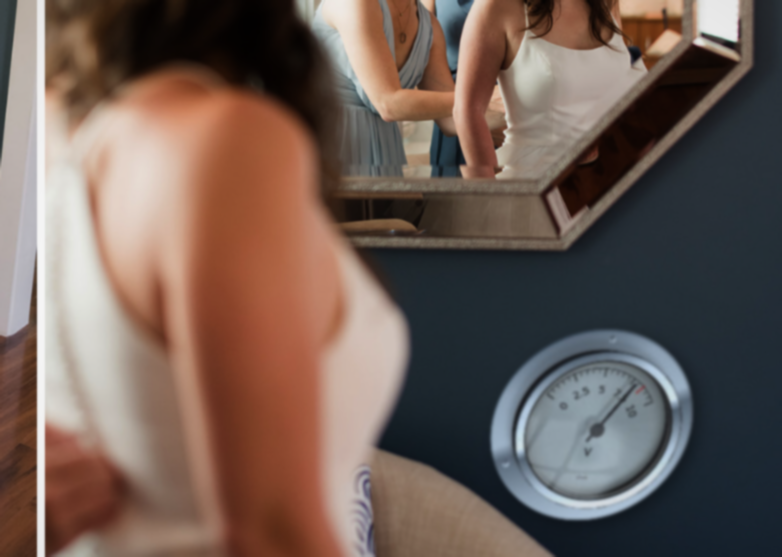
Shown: 7.5 V
